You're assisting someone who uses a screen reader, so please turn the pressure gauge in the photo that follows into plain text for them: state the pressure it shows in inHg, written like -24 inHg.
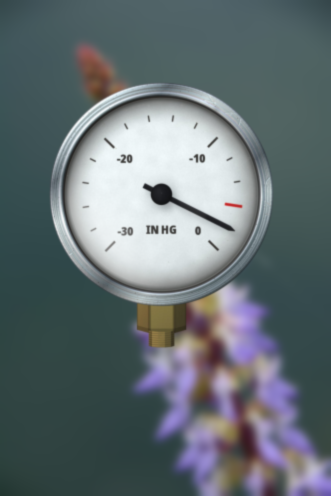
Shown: -2 inHg
